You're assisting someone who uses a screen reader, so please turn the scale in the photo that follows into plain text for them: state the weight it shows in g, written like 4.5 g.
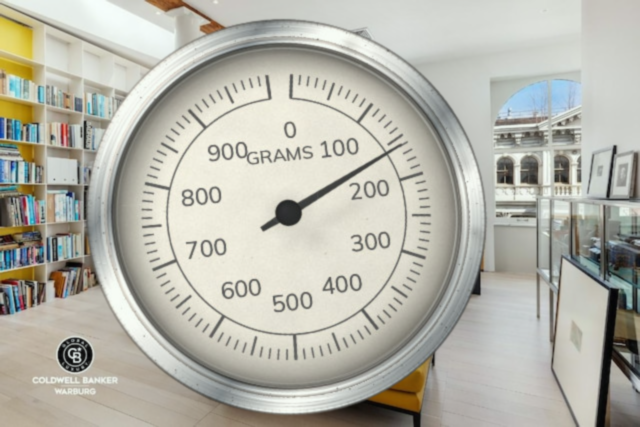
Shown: 160 g
